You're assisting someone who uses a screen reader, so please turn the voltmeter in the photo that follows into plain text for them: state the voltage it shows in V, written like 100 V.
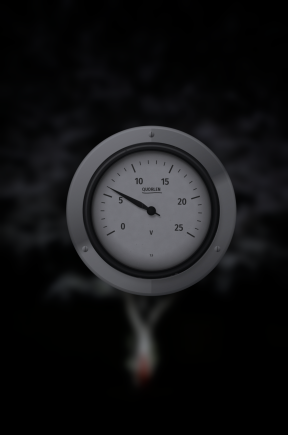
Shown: 6 V
